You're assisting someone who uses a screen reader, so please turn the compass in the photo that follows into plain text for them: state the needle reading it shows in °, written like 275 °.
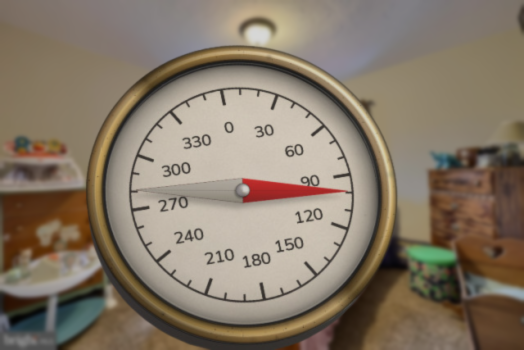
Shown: 100 °
